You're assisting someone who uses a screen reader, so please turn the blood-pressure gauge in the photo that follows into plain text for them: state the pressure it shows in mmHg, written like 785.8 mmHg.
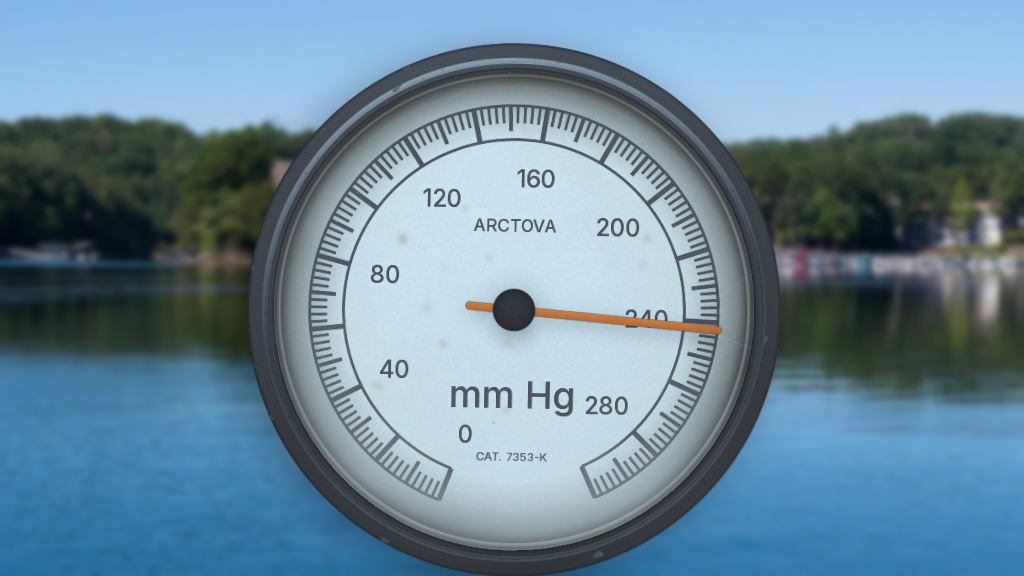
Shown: 242 mmHg
